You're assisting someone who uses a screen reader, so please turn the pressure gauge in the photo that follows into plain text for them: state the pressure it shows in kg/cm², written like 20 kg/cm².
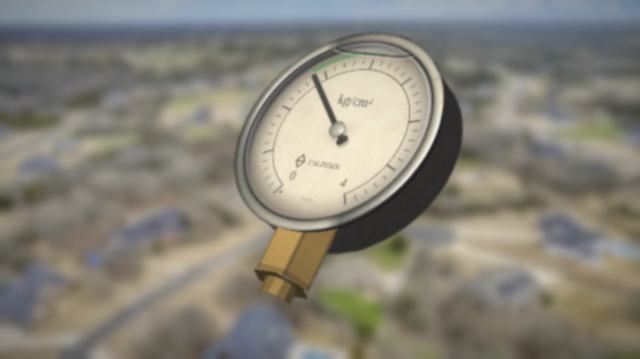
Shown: 1.4 kg/cm²
